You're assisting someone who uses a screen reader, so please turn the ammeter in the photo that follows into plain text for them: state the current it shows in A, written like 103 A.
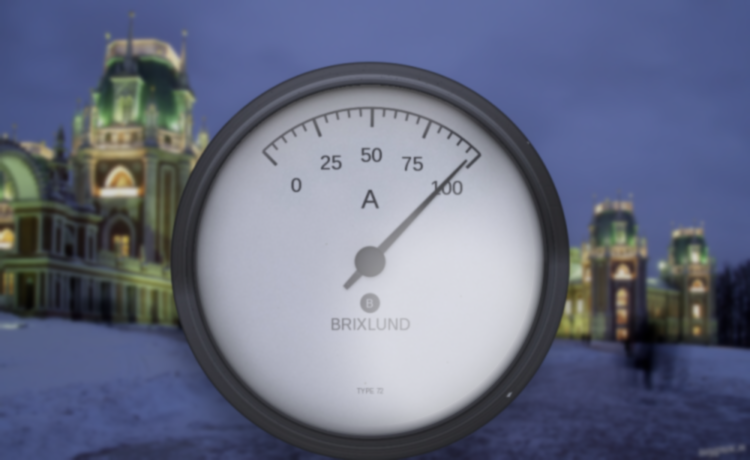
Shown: 97.5 A
